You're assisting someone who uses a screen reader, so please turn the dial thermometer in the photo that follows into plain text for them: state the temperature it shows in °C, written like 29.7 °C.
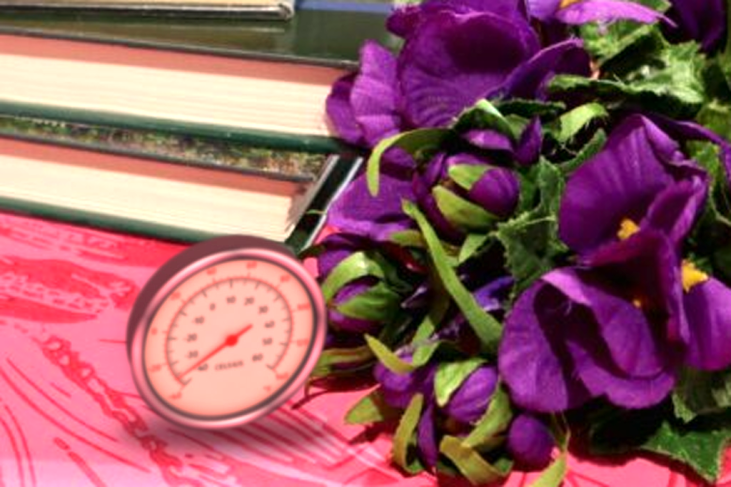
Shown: -35 °C
